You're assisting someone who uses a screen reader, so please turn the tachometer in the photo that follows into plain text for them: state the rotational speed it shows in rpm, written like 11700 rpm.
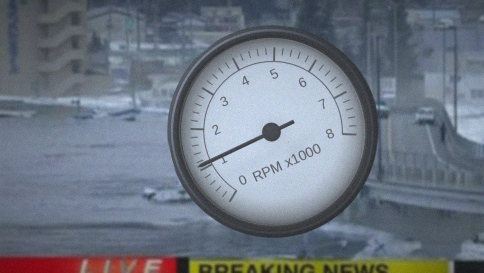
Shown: 1100 rpm
